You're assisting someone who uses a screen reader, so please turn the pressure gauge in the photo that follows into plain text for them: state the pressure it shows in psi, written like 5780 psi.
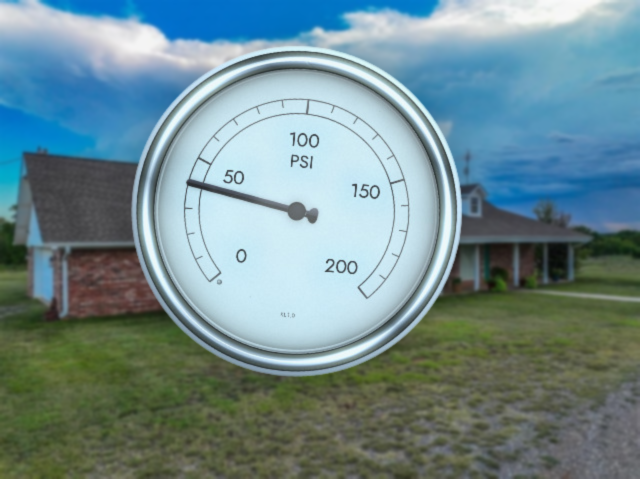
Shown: 40 psi
